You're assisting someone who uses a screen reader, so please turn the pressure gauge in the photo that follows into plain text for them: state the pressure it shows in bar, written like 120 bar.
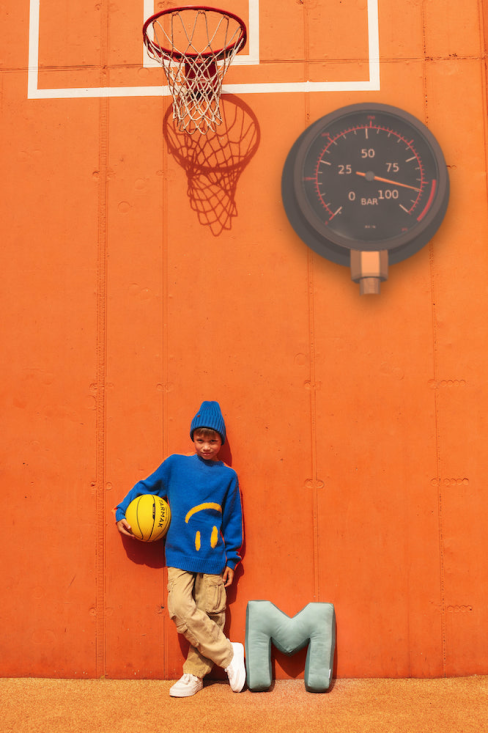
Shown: 90 bar
